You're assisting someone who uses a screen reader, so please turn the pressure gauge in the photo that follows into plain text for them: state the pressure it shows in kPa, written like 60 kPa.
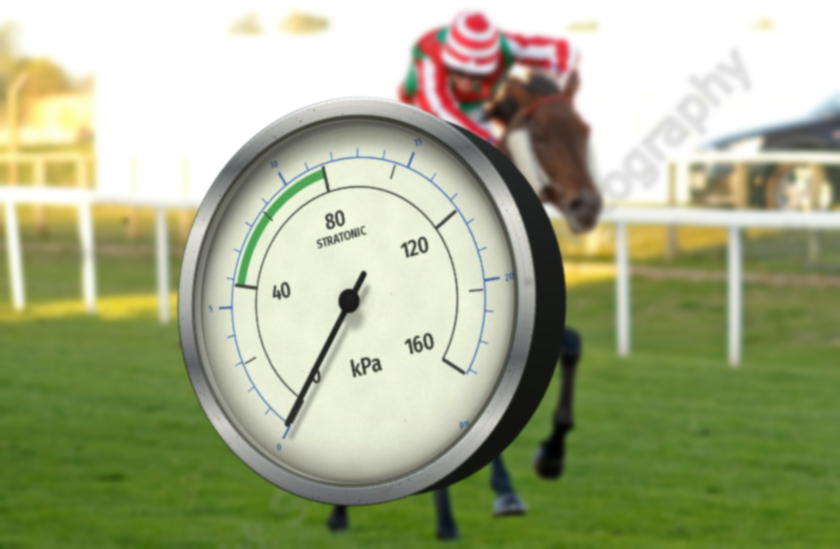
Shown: 0 kPa
